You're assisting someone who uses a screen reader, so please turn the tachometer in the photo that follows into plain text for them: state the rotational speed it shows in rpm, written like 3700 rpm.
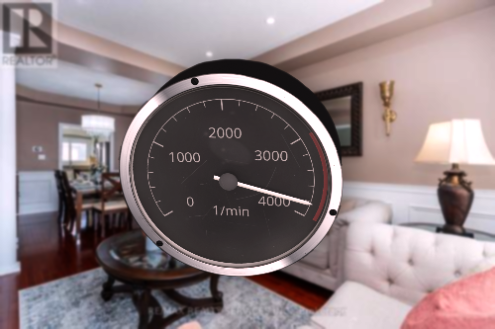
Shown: 3800 rpm
